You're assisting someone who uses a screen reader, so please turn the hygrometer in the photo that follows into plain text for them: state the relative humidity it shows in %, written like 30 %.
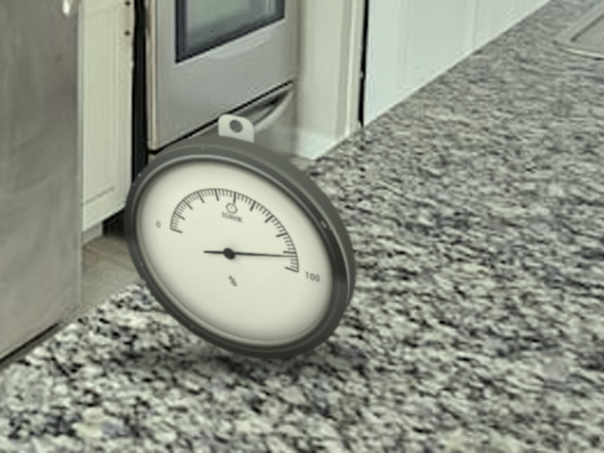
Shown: 90 %
